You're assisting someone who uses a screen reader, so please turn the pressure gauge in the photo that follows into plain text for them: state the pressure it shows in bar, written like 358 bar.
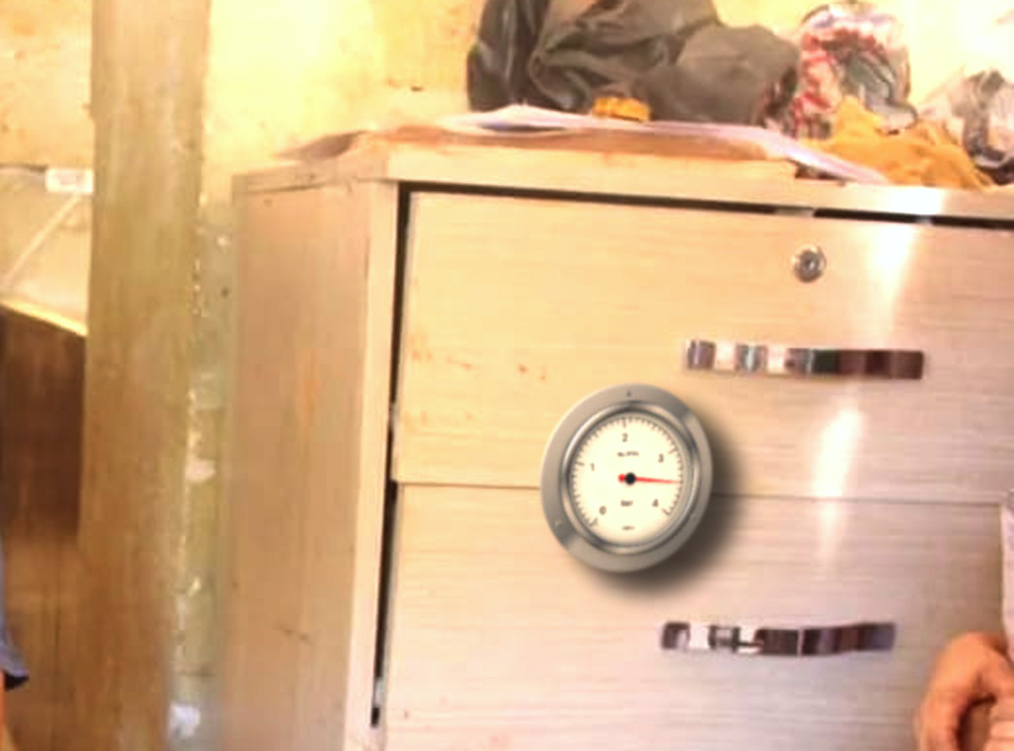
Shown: 3.5 bar
